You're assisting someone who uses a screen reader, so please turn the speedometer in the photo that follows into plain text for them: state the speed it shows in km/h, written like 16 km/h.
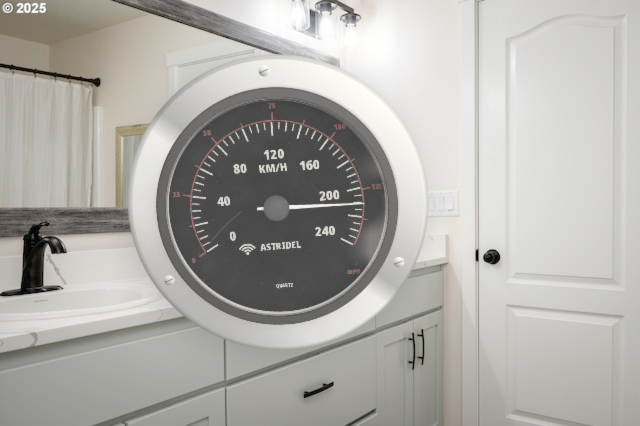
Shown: 210 km/h
